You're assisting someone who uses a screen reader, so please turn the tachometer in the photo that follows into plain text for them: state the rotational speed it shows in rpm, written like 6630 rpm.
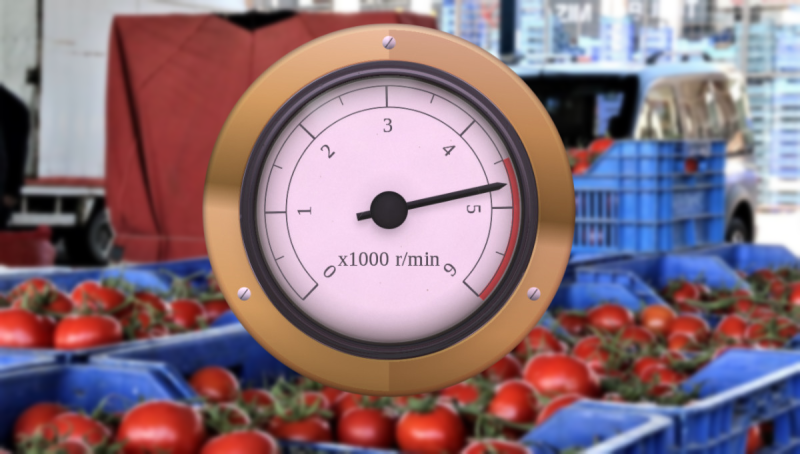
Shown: 4750 rpm
